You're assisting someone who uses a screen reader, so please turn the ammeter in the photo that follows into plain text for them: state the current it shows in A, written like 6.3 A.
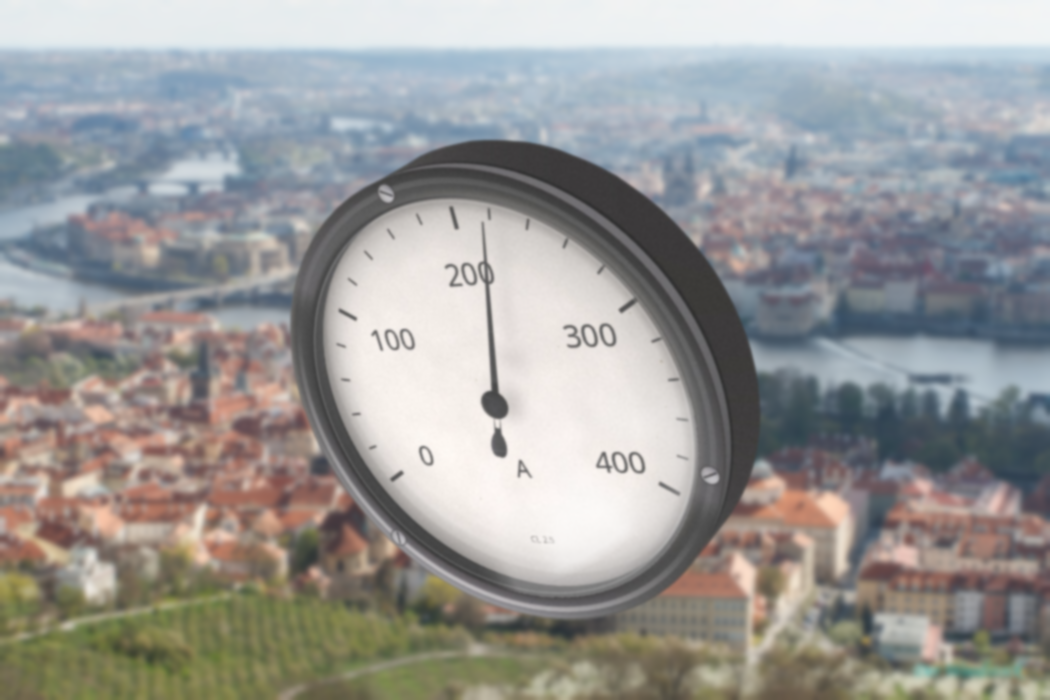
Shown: 220 A
